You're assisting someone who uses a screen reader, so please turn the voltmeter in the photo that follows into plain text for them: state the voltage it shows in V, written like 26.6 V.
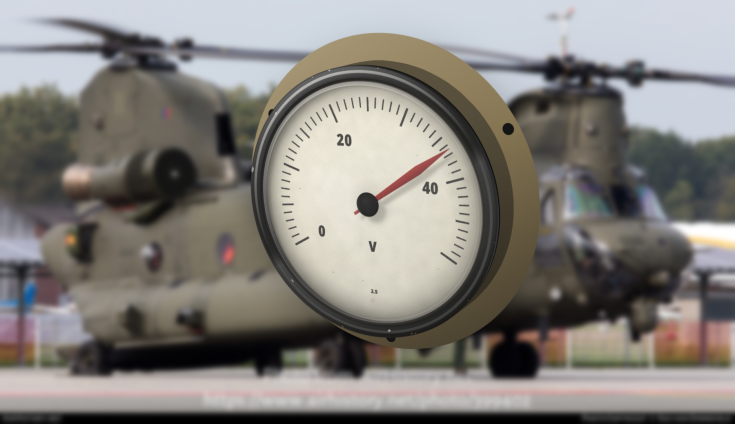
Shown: 36.5 V
